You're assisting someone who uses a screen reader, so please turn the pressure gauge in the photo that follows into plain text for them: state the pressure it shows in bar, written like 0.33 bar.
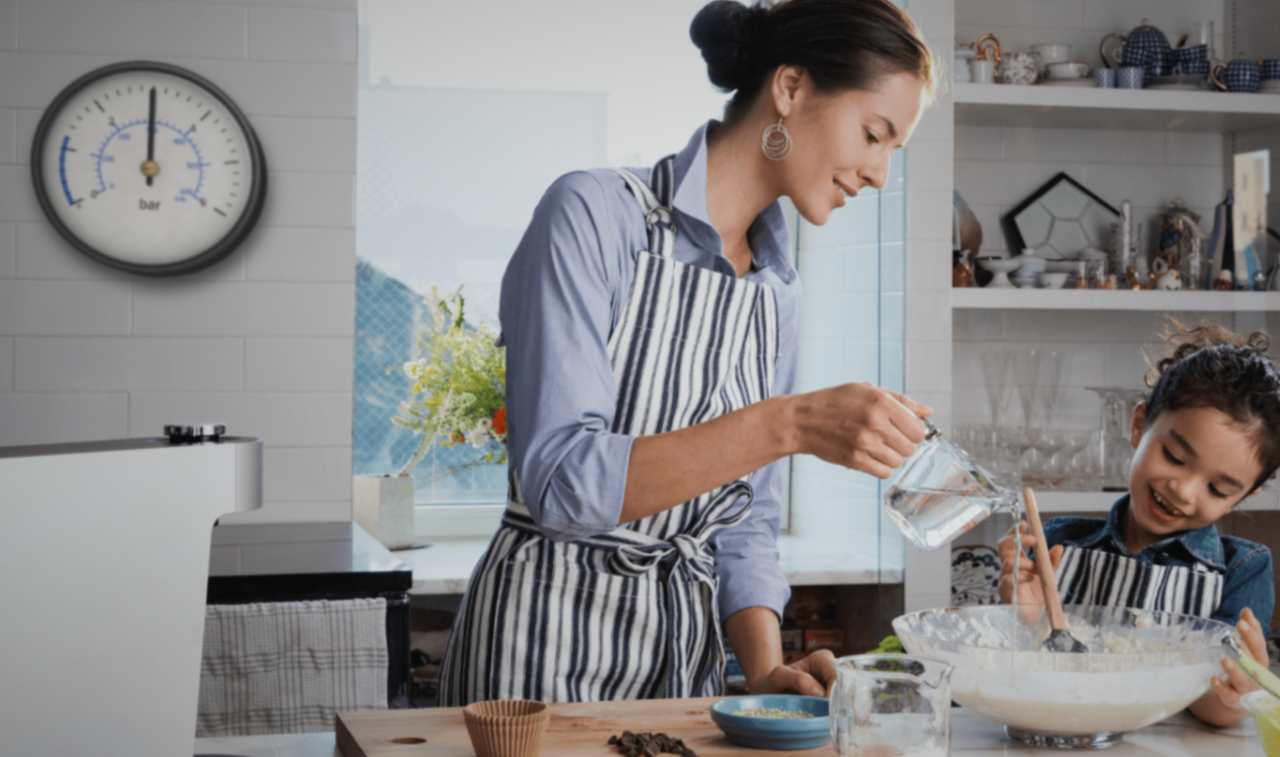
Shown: 3 bar
